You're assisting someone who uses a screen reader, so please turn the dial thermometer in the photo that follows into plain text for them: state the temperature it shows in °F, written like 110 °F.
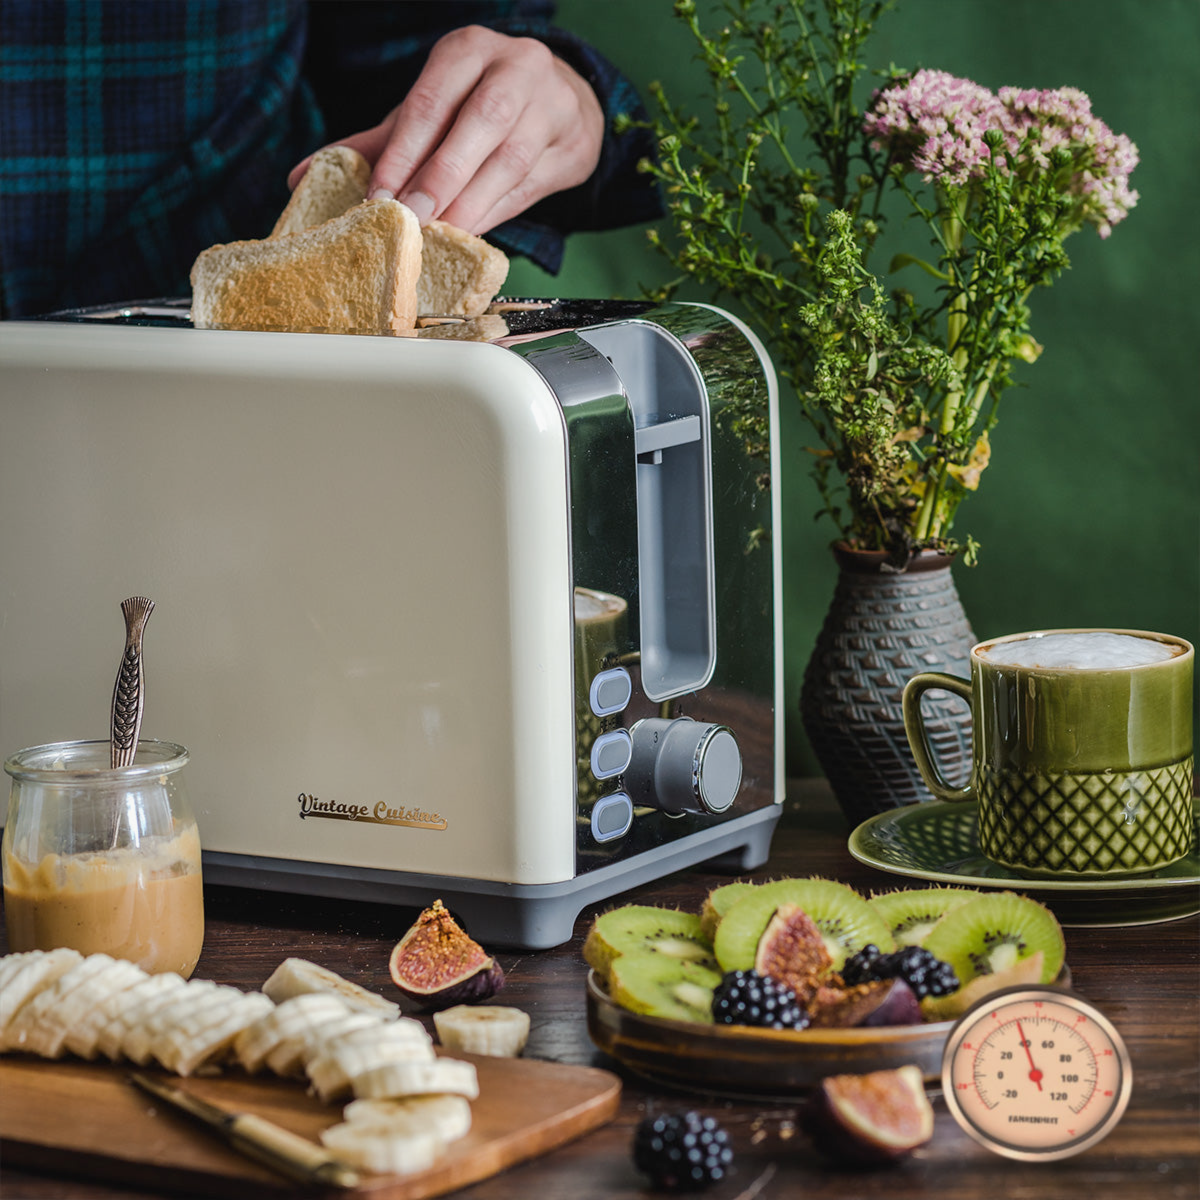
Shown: 40 °F
